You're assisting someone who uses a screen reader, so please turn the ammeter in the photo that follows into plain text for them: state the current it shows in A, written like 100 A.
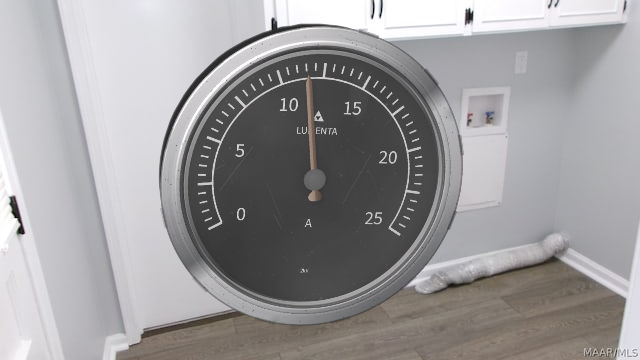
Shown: 11.5 A
